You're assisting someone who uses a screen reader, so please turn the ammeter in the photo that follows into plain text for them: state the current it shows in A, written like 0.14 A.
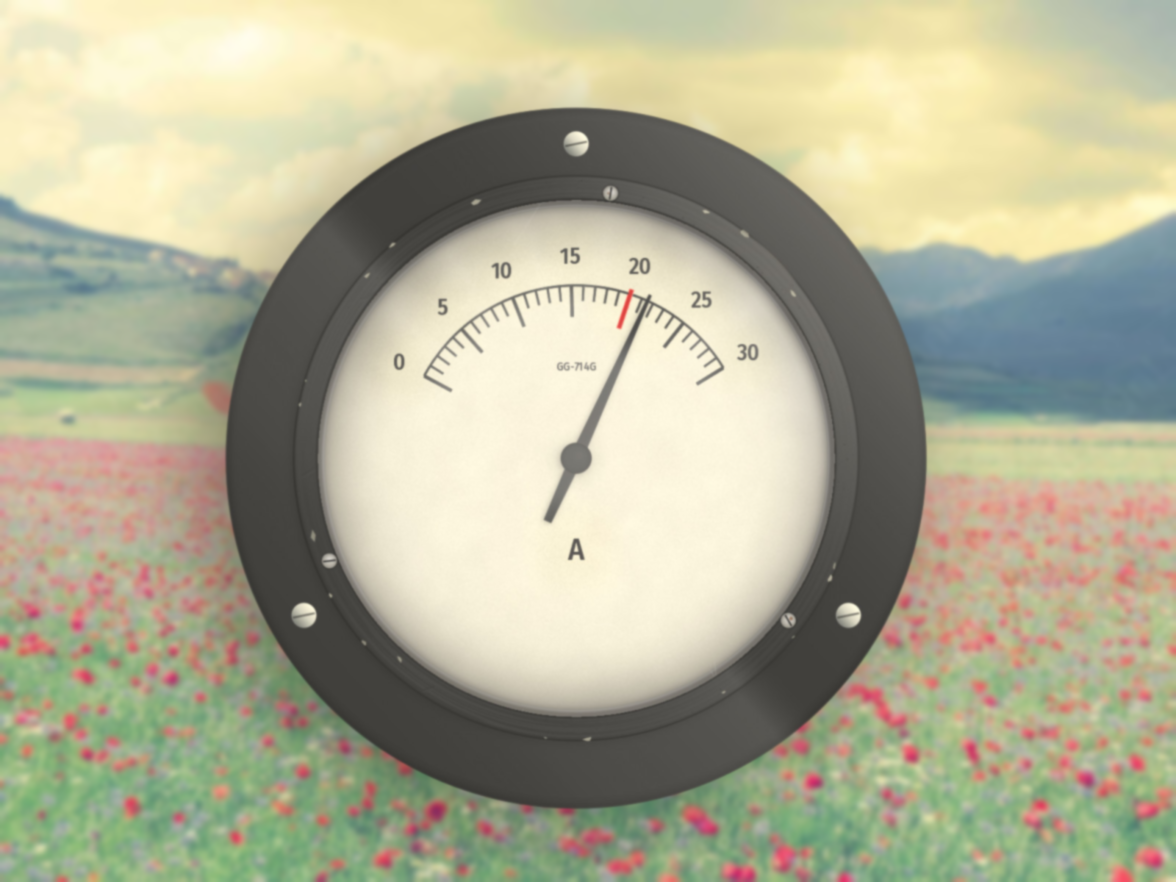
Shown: 21.5 A
